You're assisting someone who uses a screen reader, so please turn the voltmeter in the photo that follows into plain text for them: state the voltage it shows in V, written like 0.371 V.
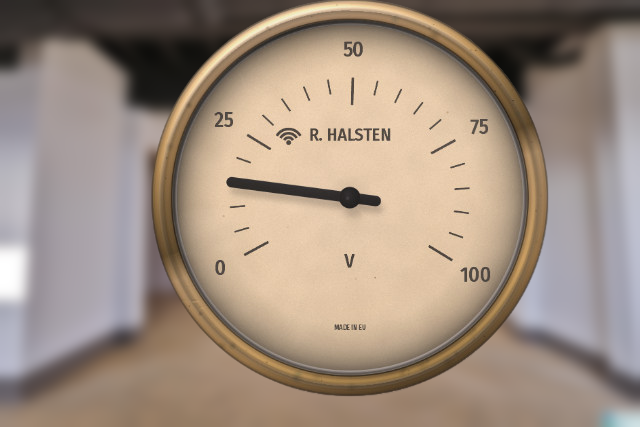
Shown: 15 V
